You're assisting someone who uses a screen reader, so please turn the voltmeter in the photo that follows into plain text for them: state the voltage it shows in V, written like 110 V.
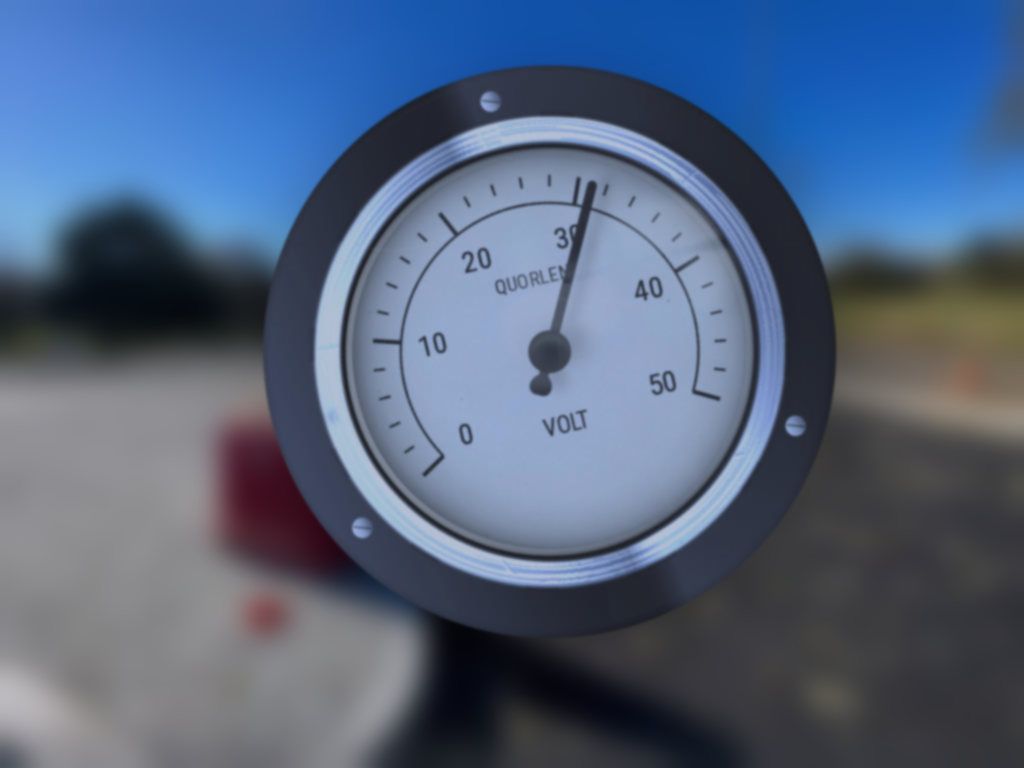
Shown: 31 V
